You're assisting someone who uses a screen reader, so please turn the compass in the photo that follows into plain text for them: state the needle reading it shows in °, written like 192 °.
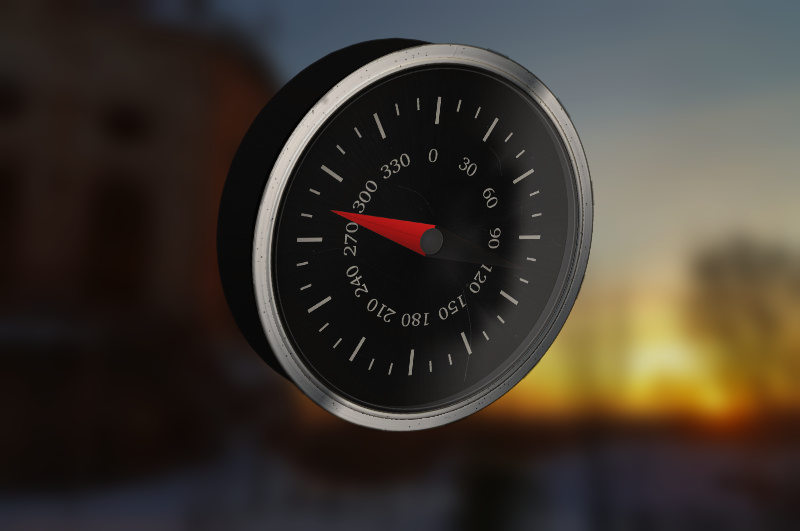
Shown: 285 °
